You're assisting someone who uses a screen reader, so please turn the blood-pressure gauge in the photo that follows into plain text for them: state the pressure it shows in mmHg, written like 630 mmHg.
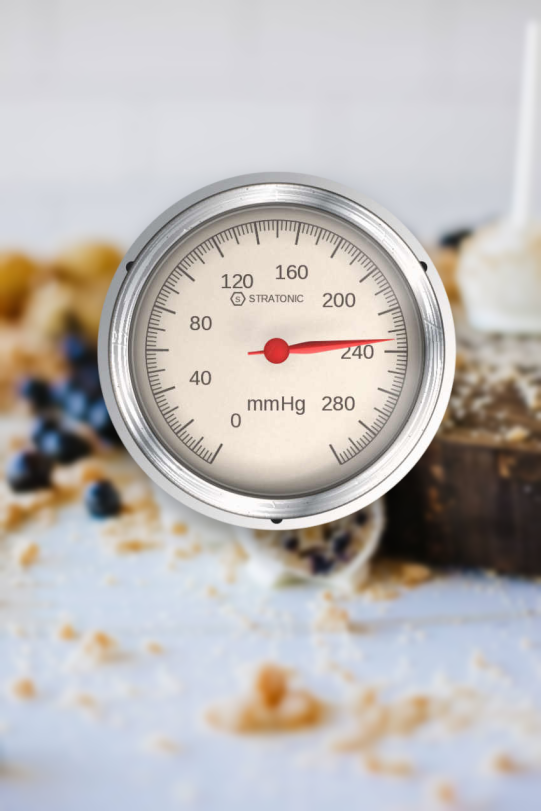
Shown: 234 mmHg
